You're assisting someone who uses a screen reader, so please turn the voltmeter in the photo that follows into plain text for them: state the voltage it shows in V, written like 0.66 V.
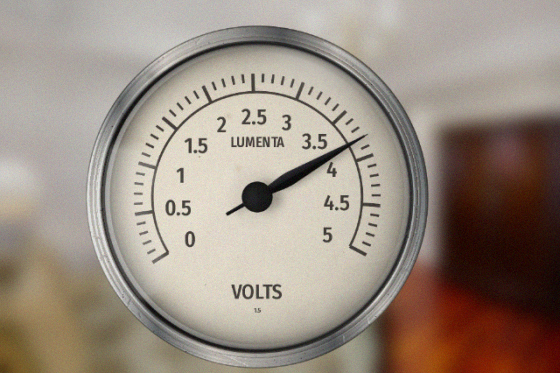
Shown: 3.8 V
